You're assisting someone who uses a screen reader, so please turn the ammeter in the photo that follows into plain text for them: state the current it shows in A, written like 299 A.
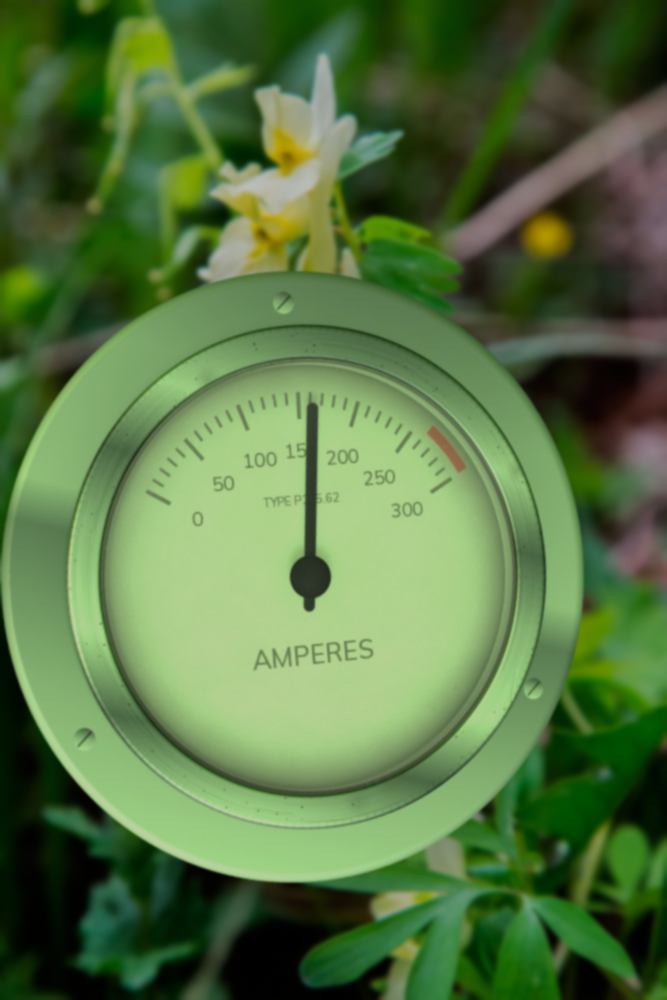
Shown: 160 A
